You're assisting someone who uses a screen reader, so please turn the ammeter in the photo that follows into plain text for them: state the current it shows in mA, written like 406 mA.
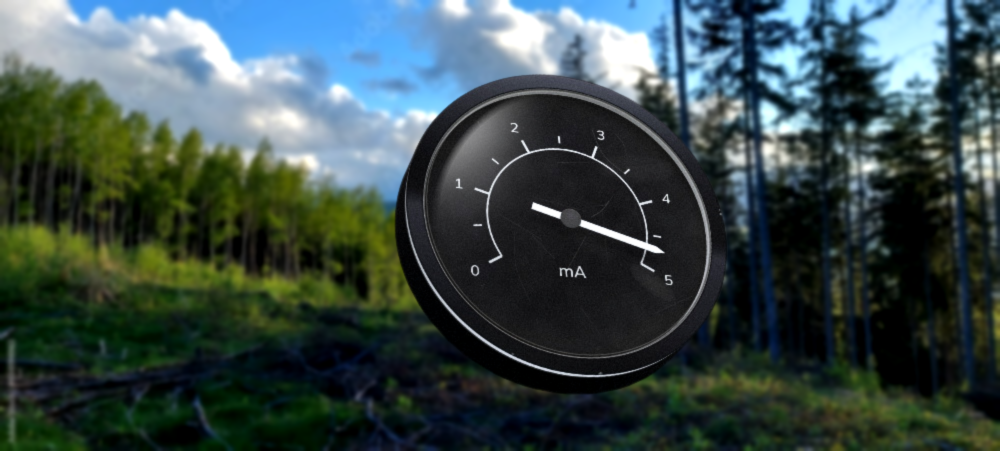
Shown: 4.75 mA
